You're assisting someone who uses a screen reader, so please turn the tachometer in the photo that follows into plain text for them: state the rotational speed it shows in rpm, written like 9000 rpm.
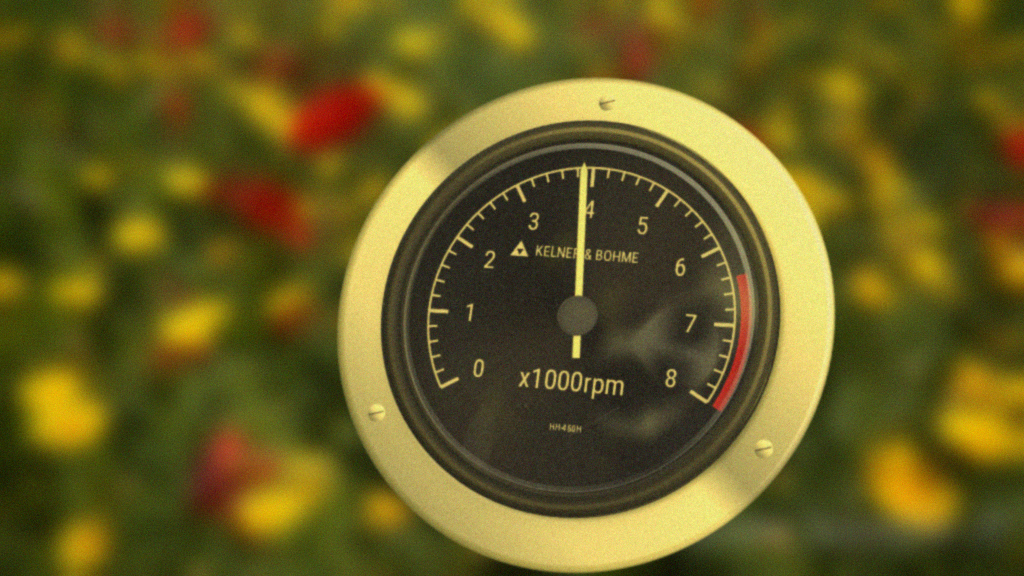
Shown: 3900 rpm
